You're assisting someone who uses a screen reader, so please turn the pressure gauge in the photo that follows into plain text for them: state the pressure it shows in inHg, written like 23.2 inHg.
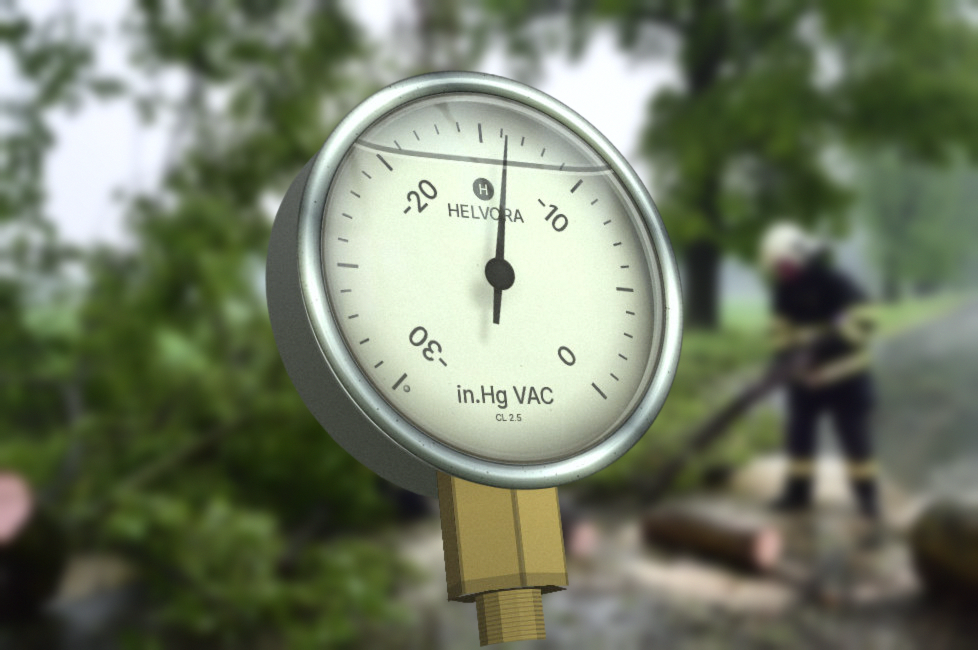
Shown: -14 inHg
